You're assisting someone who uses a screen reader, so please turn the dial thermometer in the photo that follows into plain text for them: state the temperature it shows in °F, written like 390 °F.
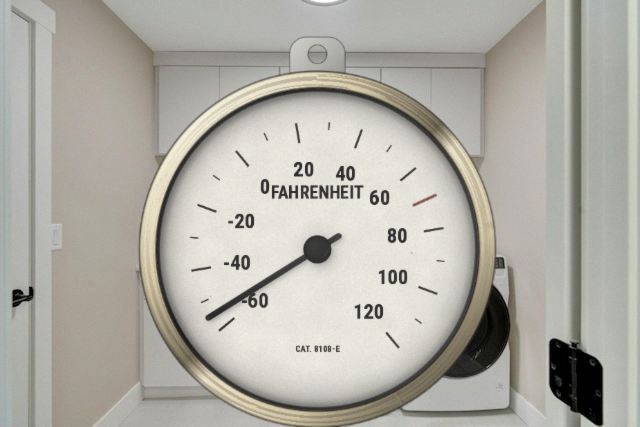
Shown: -55 °F
